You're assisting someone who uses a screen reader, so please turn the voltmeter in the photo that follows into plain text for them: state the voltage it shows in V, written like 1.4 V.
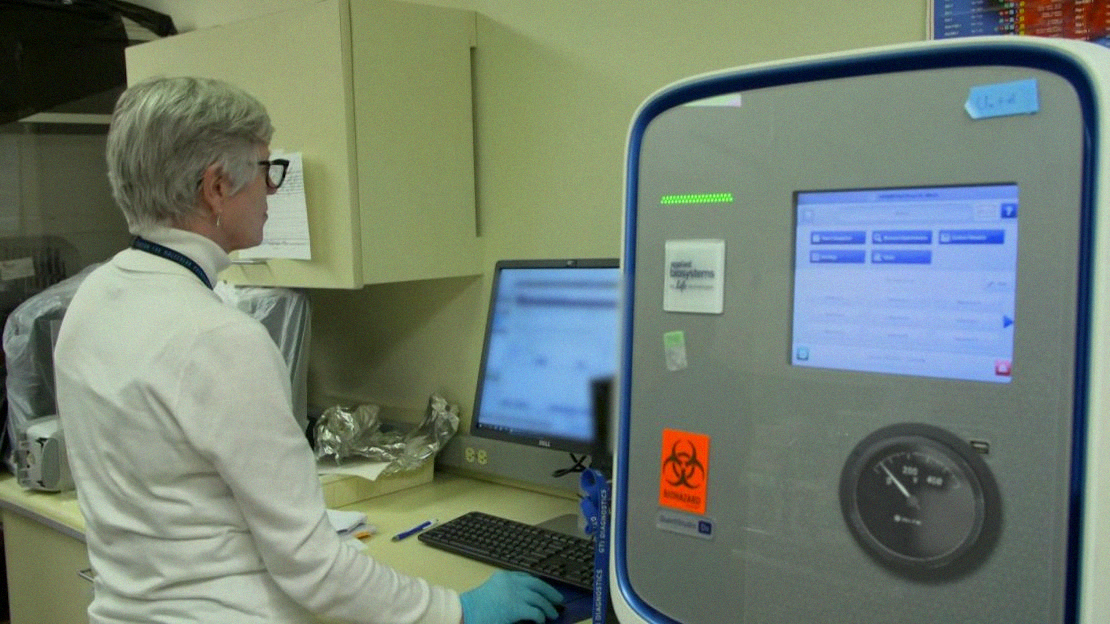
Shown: 50 V
